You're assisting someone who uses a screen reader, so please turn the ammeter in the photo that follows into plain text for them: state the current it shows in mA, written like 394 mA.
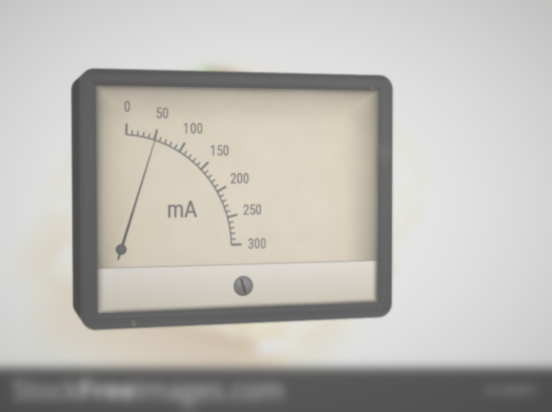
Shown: 50 mA
